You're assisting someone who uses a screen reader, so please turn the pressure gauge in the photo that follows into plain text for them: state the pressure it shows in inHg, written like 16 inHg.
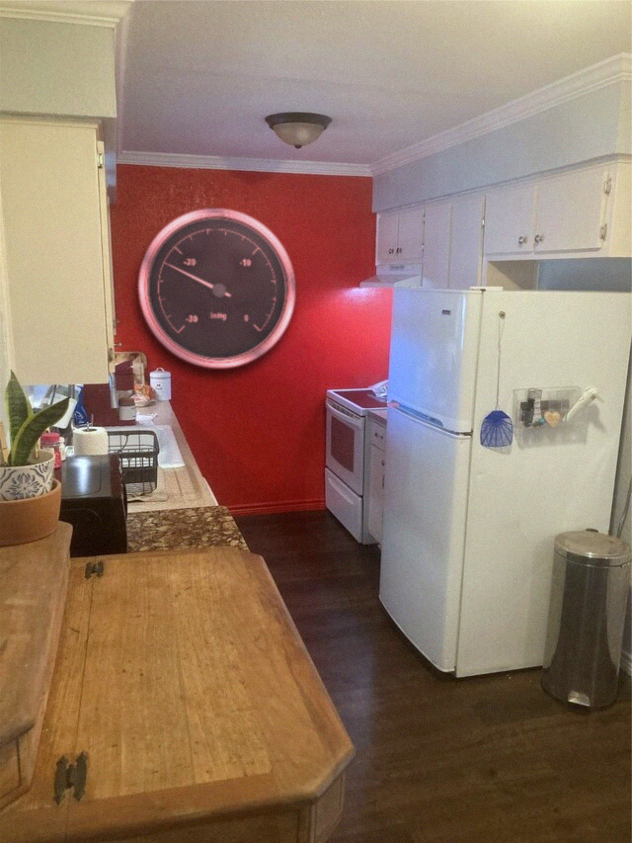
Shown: -22 inHg
